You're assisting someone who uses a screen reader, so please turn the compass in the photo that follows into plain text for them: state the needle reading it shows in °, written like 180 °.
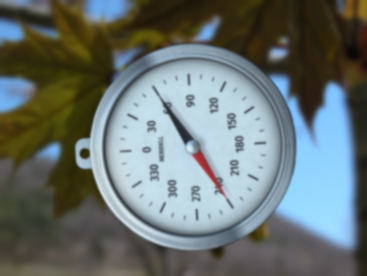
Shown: 240 °
